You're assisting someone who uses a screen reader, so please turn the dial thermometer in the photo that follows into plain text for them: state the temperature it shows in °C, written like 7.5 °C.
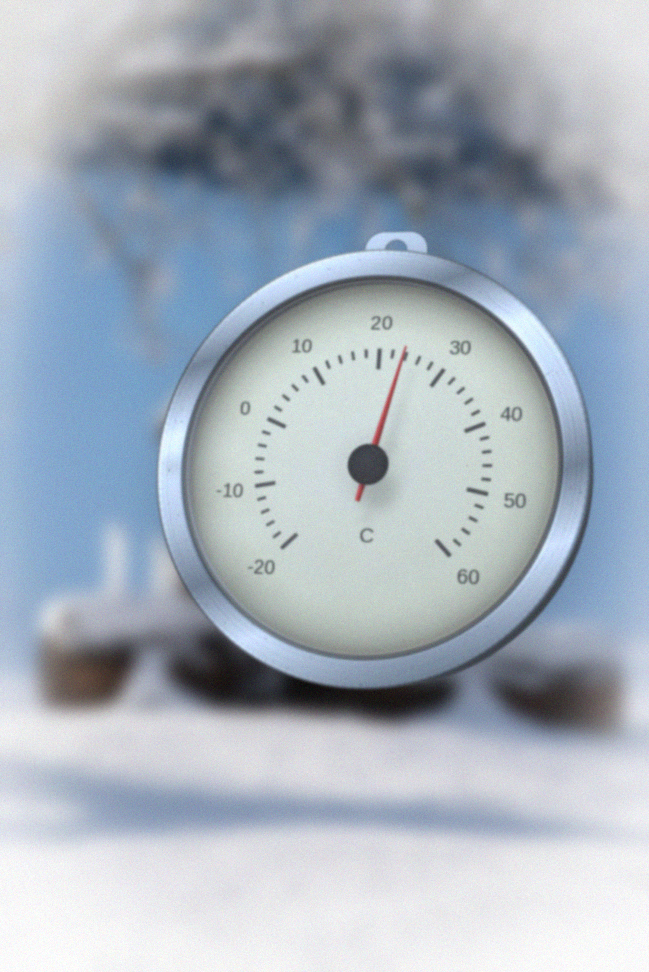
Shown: 24 °C
